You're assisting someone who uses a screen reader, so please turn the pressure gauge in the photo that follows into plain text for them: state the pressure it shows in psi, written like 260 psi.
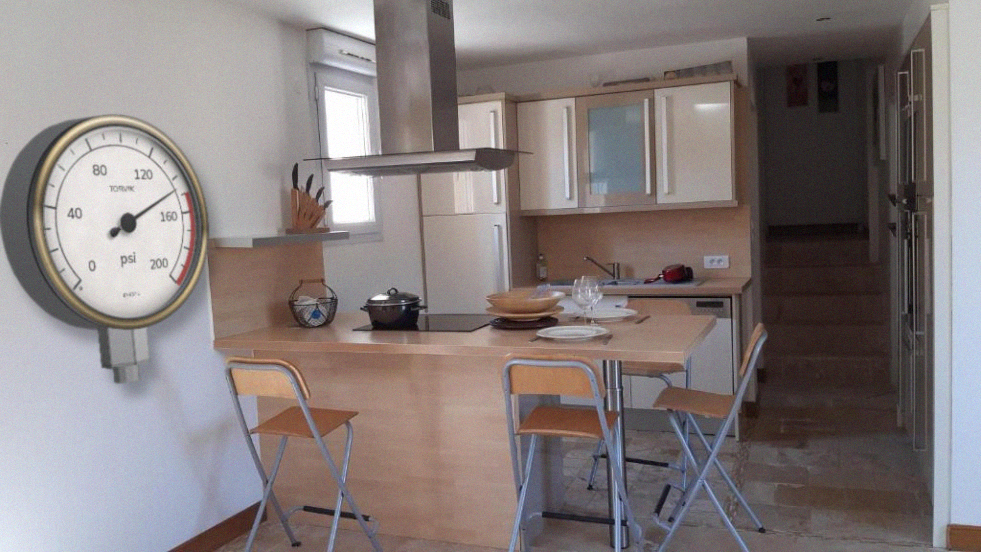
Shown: 145 psi
